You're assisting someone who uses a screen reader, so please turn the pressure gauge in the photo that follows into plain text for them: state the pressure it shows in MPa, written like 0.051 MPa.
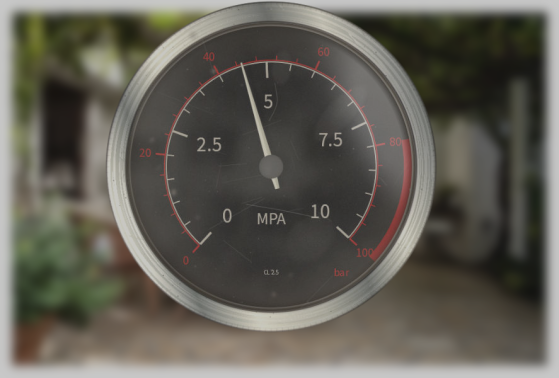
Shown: 4.5 MPa
